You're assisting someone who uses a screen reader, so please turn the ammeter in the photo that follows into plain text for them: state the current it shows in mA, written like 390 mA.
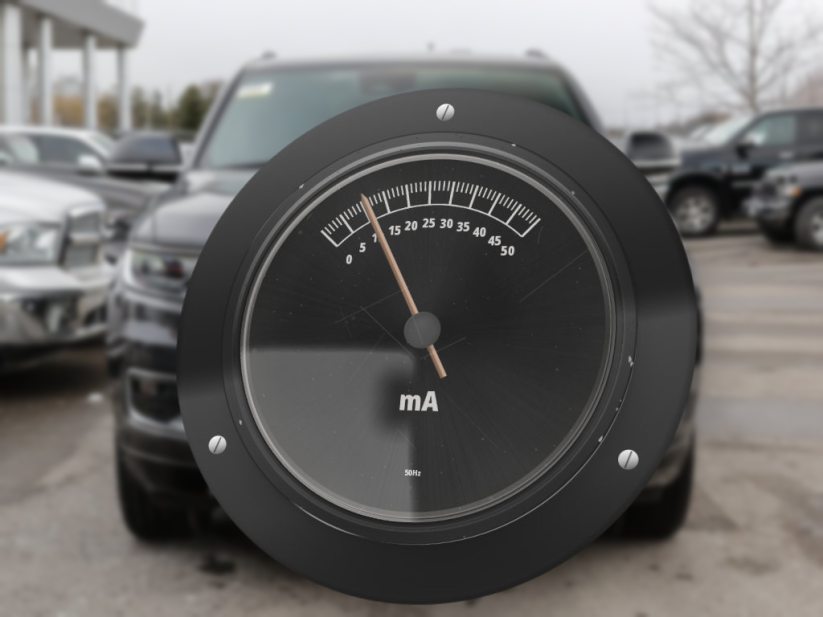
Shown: 11 mA
